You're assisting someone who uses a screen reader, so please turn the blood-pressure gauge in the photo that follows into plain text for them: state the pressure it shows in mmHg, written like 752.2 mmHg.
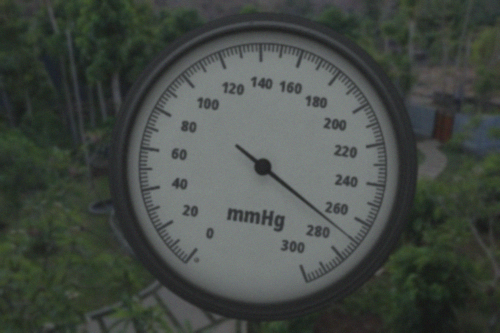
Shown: 270 mmHg
